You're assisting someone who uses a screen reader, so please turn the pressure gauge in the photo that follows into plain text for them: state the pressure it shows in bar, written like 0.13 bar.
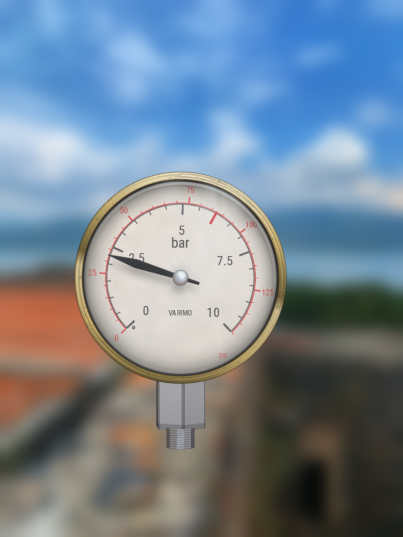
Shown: 2.25 bar
